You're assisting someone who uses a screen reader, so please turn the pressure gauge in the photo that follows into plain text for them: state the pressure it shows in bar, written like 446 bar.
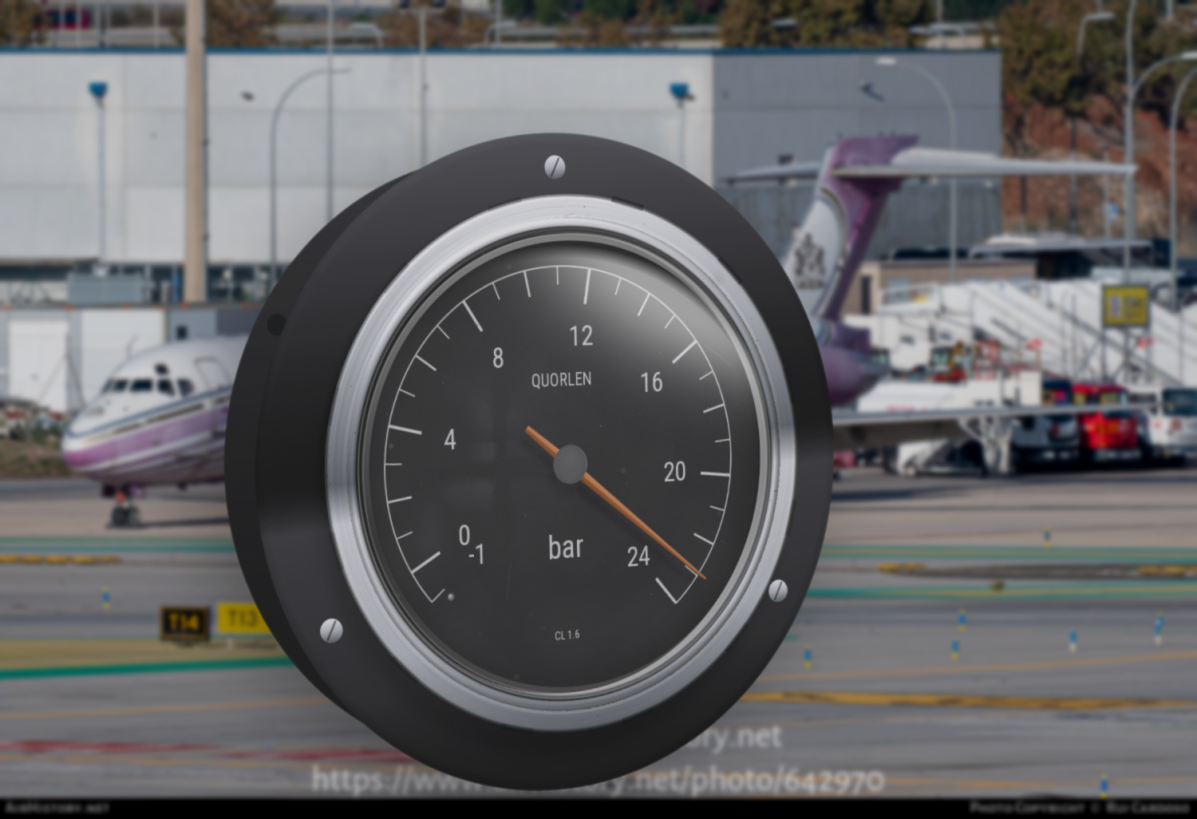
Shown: 23 bar
